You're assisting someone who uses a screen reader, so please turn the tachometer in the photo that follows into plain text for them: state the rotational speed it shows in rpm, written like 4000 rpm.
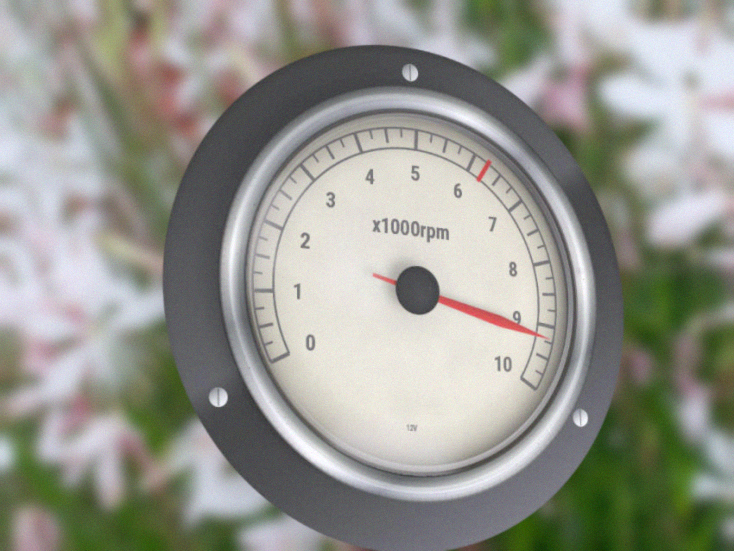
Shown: 9250 rpm
